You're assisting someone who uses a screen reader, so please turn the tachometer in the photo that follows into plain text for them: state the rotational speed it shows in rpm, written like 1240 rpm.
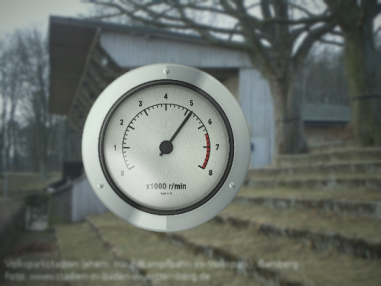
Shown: 5200 rpm
